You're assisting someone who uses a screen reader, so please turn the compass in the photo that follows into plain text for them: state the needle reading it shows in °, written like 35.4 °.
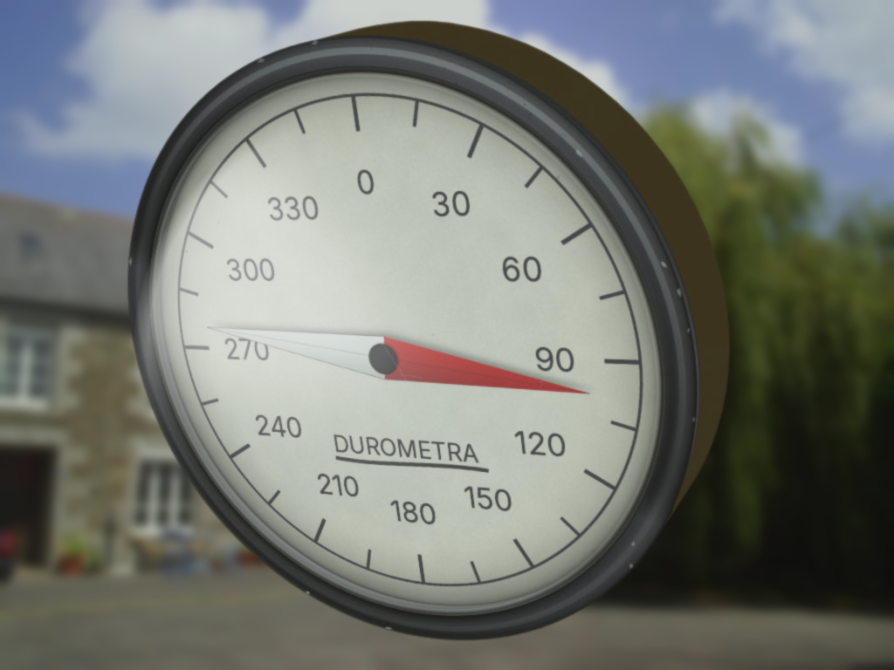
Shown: 97.5 °
